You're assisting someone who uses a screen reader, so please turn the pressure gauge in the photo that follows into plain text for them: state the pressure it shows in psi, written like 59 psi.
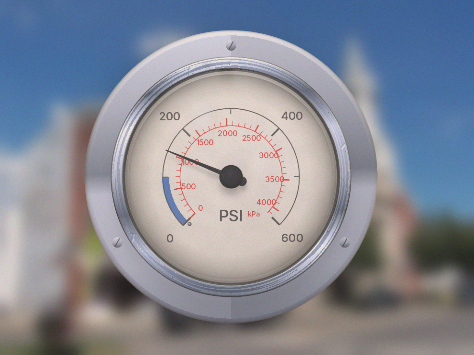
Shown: 150 psi
